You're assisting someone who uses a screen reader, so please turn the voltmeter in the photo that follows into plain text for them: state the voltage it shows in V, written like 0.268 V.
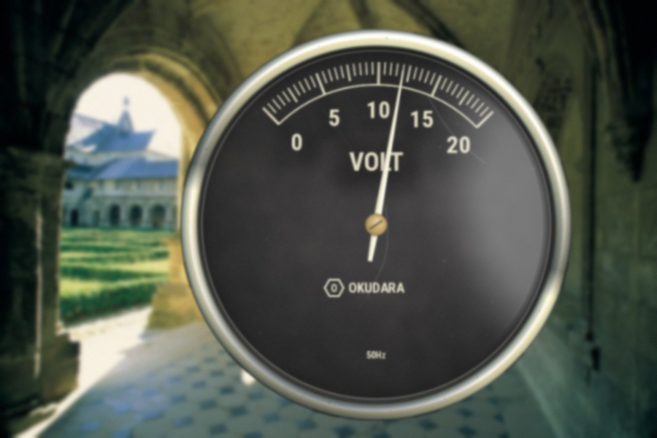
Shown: 12 V
